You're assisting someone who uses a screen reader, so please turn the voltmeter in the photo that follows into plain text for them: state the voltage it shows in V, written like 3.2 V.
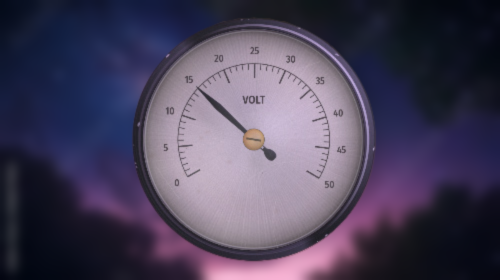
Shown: 15 V
